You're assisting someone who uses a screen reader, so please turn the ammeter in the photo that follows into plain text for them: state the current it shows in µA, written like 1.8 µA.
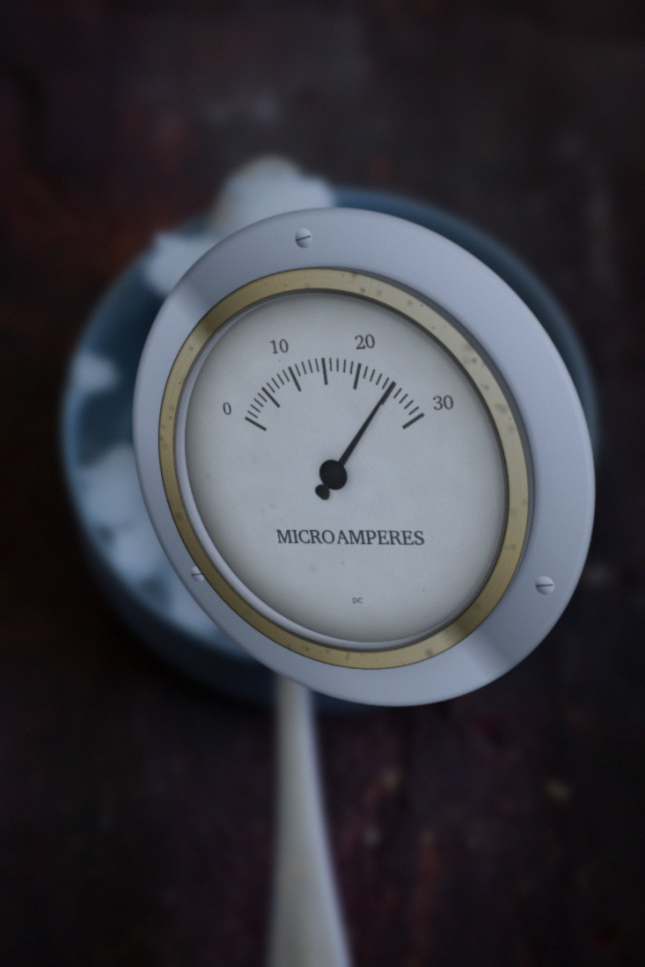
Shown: 25 µA
